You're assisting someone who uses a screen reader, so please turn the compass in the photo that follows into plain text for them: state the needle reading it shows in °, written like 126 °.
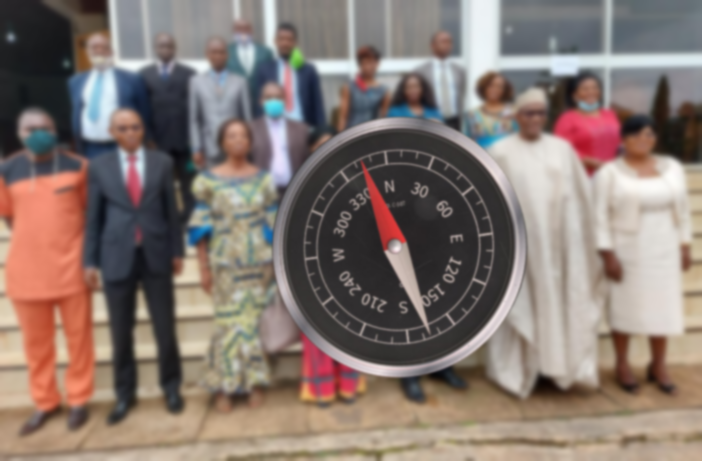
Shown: 345 °
